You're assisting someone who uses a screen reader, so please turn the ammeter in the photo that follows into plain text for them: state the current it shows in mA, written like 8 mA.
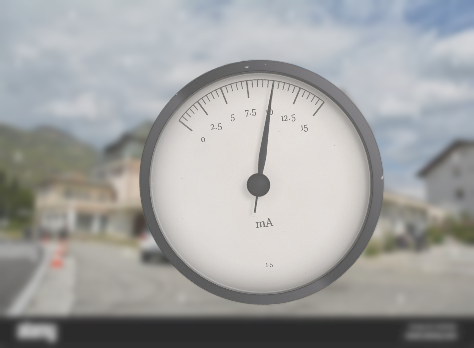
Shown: 10 mA
